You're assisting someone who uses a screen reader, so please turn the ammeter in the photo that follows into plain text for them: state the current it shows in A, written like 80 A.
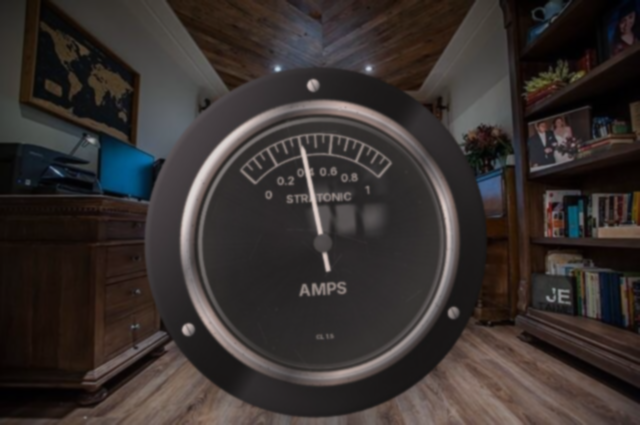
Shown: 0.4 A
